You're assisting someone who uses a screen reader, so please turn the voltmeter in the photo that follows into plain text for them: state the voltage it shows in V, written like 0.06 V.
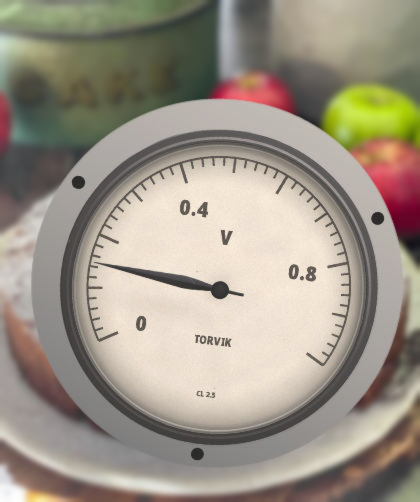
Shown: 0.15 V
